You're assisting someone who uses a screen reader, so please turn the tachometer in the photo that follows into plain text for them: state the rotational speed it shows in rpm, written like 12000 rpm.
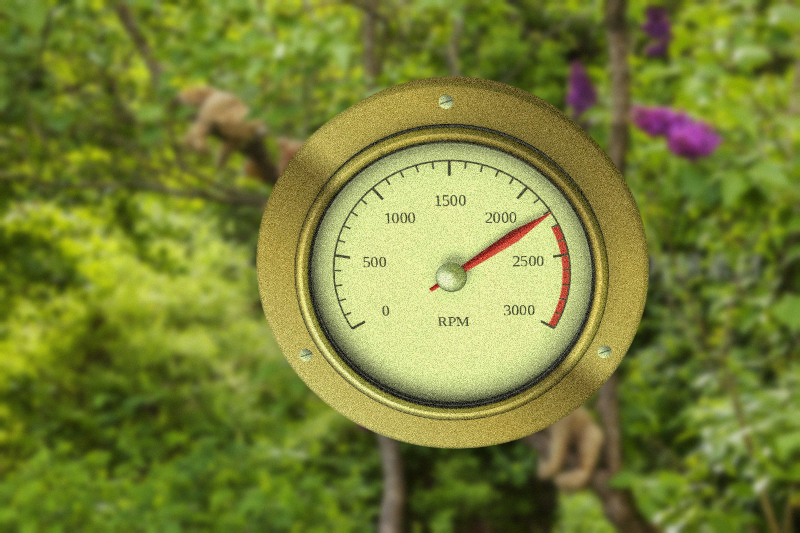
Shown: 2200 rpm
